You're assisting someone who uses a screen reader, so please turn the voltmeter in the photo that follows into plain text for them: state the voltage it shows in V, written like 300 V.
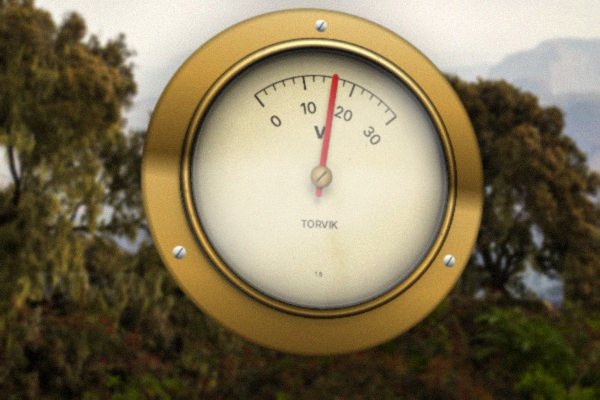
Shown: 16 V
